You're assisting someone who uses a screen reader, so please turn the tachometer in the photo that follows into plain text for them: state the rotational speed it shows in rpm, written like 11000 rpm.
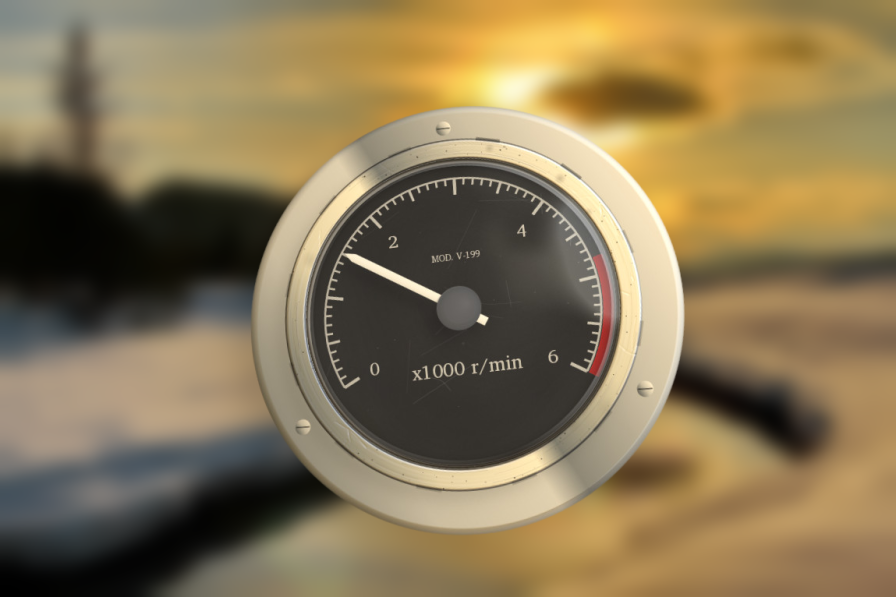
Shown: 1500 rpm
